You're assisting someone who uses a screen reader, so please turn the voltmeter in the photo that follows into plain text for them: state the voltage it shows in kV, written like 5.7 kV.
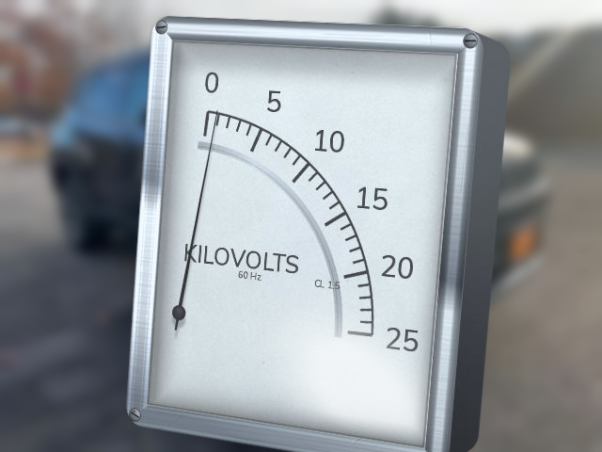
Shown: 1 kV
